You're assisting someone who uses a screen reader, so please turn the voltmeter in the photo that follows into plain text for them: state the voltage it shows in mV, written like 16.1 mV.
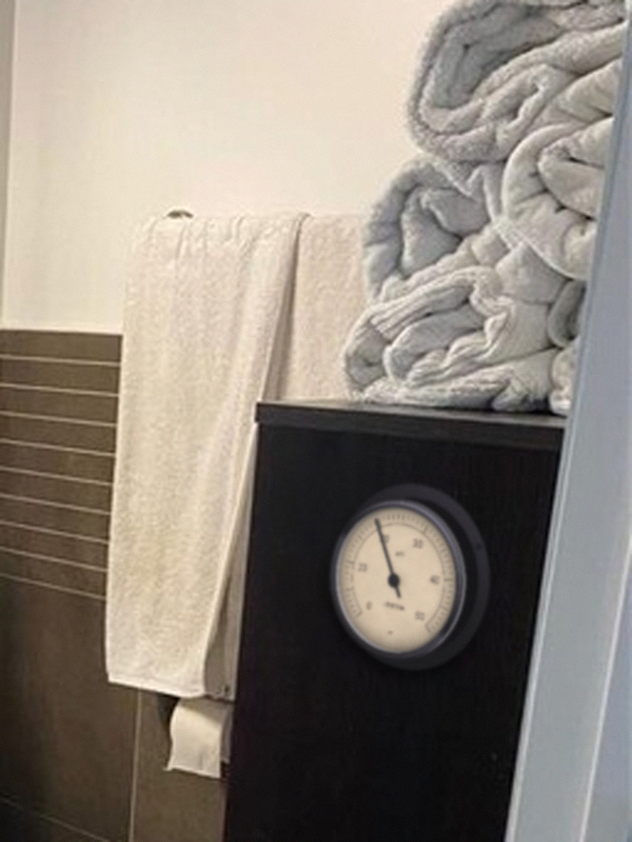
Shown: 20 mV
